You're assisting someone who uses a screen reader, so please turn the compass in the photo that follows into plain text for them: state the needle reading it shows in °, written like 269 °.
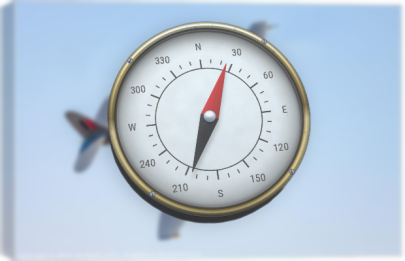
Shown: 25 °
